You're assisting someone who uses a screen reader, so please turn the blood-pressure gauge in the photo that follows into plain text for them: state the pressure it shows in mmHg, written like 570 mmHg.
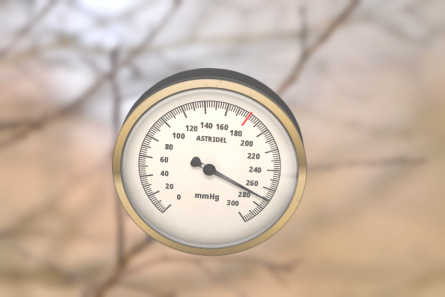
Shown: 270 mmHg
